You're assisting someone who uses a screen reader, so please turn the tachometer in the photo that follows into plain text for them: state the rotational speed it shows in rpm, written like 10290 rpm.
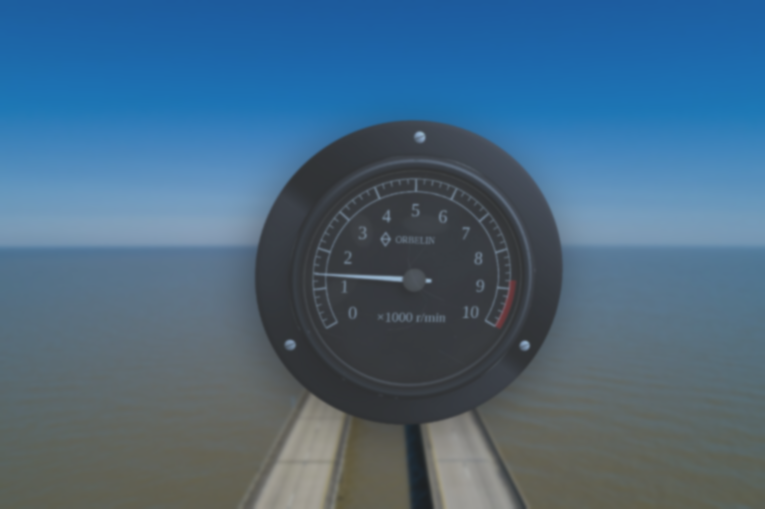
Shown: 1400 rpm
